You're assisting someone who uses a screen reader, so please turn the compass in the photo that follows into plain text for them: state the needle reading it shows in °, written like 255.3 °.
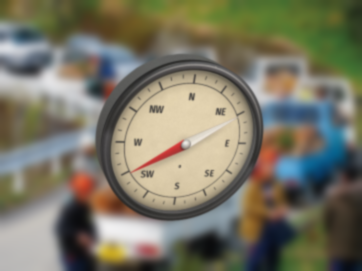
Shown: 240 °
